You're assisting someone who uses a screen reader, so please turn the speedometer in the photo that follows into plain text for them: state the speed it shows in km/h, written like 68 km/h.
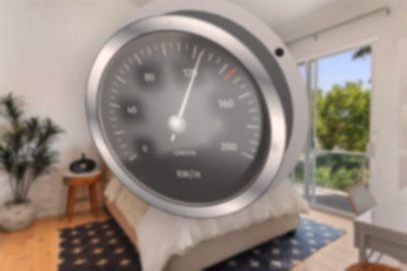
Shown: 125 km/h
